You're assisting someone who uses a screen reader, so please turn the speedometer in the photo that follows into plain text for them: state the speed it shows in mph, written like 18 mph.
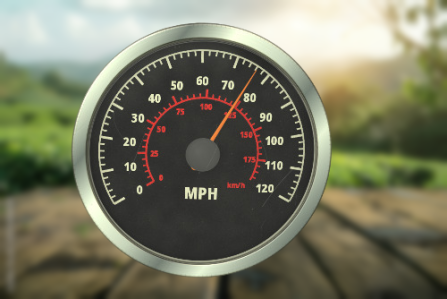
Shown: 76 mph
